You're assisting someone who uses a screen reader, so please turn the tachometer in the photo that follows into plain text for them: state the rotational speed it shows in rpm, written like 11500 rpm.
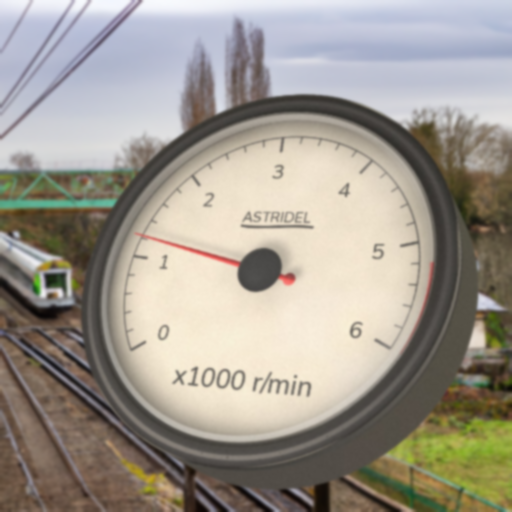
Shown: 1200 rpm
